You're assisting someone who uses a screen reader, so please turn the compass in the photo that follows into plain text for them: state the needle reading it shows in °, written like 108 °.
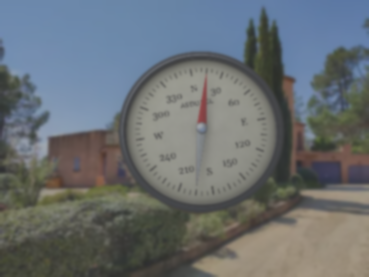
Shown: 15 °
